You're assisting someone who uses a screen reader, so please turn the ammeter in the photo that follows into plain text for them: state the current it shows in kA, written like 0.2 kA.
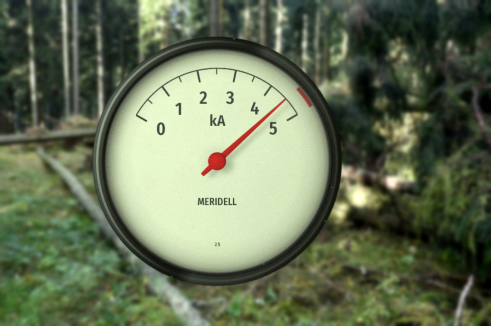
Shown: 4.5 kA
